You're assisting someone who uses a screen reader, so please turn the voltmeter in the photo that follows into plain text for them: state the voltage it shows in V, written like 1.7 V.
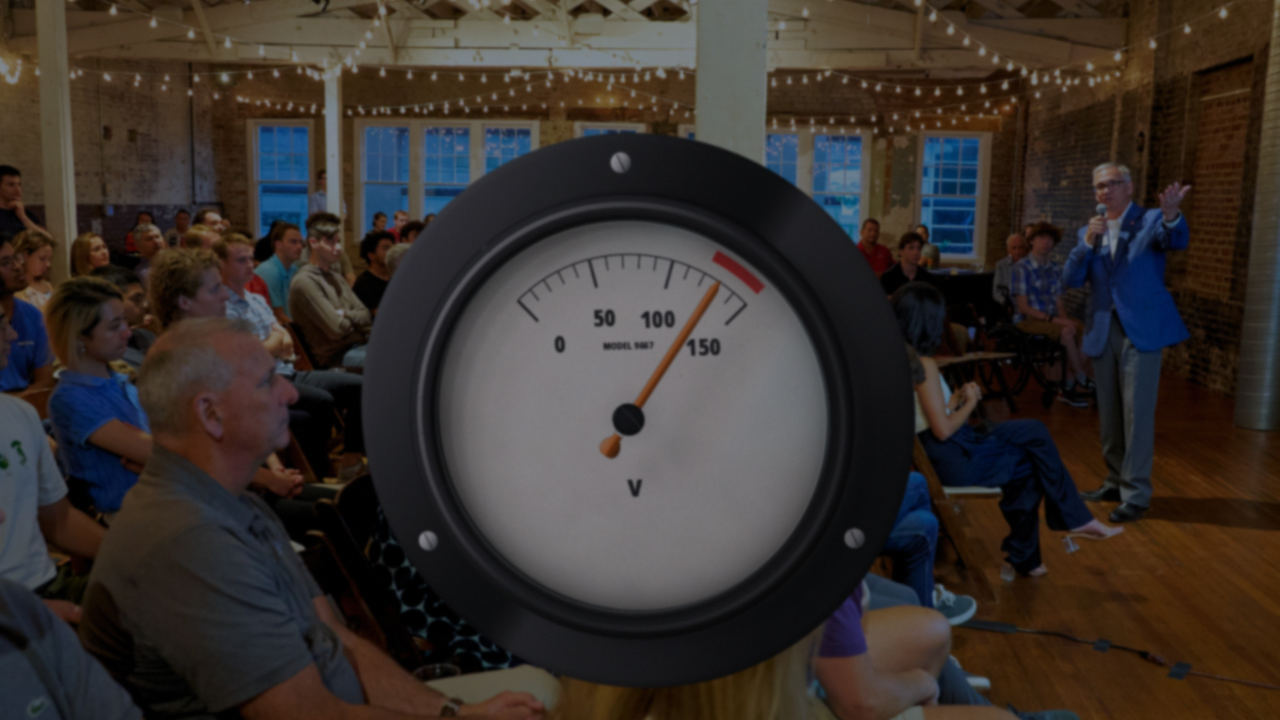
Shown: 130 V
